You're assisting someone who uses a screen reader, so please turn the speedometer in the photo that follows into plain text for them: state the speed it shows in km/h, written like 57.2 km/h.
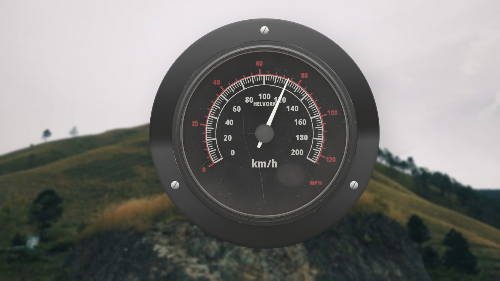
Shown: 120 km/h
